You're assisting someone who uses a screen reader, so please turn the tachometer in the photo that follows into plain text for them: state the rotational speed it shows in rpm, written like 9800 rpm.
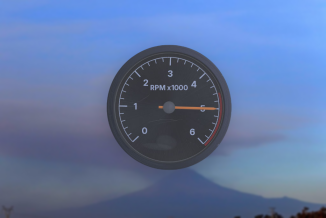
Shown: 5000 rpm
